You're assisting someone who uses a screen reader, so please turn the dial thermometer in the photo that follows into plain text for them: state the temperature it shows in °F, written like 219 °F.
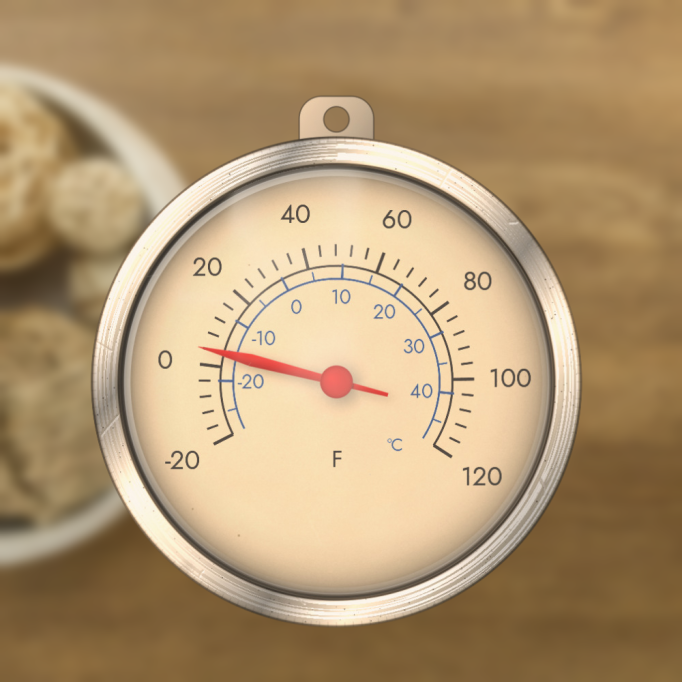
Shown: 4 °F
